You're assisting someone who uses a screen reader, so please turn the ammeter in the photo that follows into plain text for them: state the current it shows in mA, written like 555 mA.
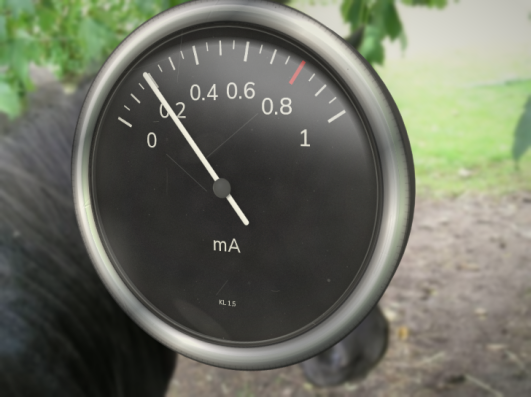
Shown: 0.2 mA
